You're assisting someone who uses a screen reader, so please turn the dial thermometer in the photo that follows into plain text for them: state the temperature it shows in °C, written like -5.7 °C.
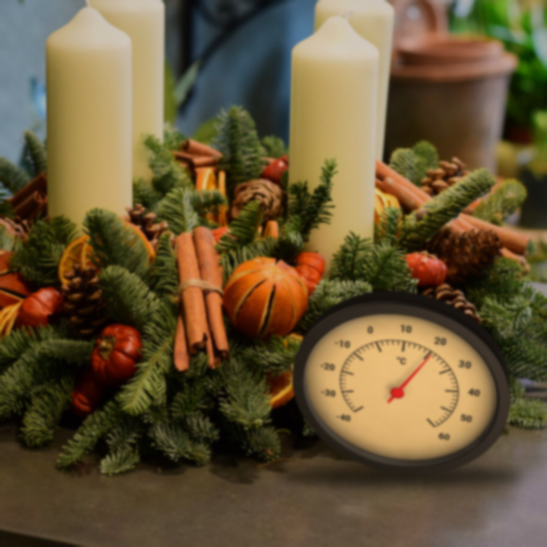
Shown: 20 °C
